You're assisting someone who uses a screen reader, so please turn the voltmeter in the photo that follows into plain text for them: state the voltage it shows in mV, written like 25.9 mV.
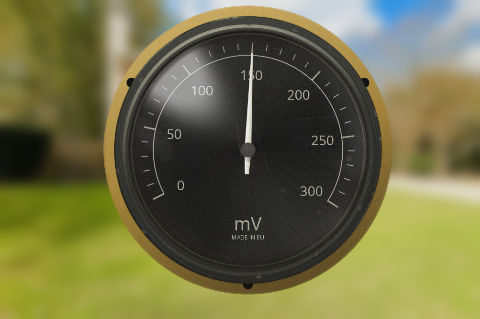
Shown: 150 mV
